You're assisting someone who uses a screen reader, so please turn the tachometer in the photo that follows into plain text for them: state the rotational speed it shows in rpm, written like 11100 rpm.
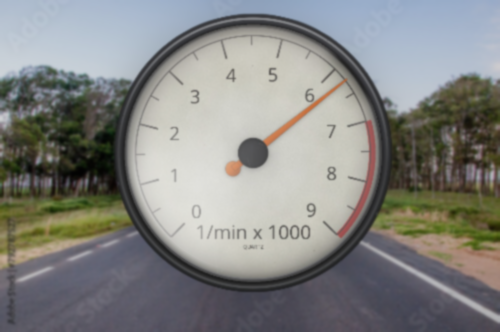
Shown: 6250 rpm
